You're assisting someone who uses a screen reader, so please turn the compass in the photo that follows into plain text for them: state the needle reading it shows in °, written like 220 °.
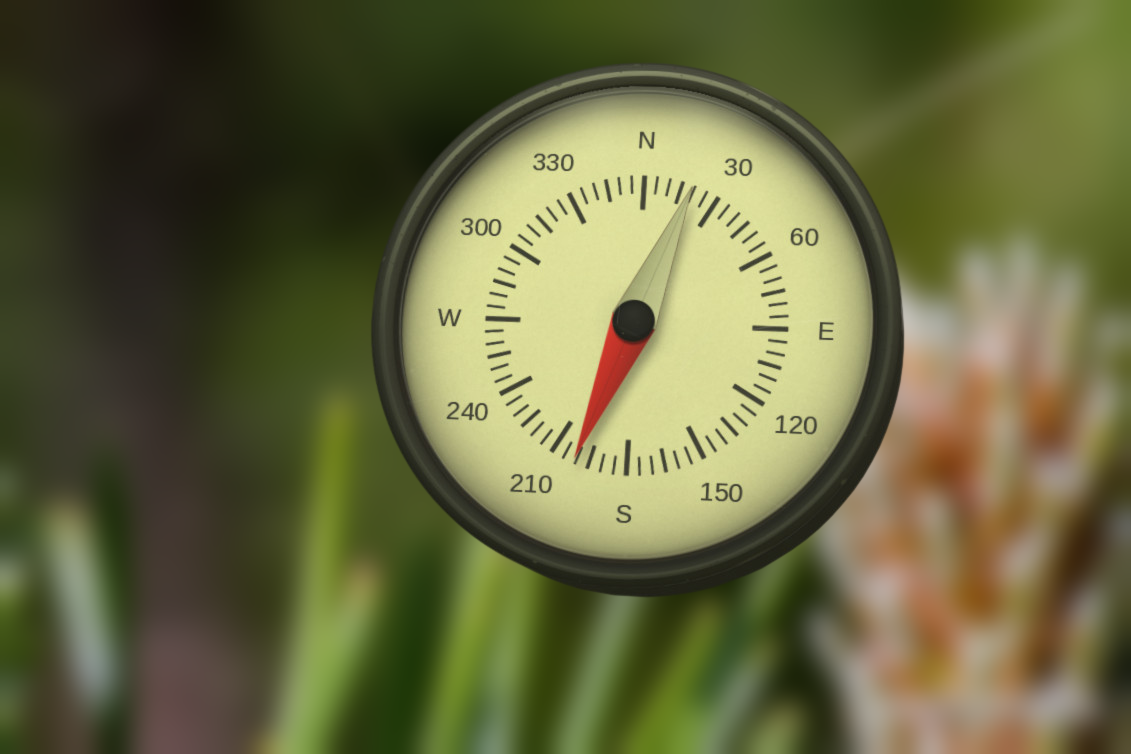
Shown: 200 °
